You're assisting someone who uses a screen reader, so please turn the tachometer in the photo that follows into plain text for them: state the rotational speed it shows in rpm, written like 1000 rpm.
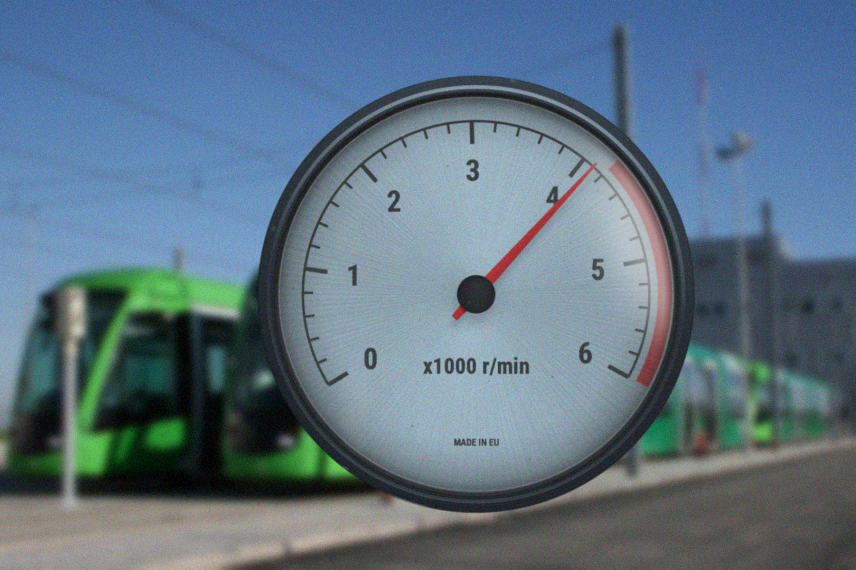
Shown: 4100 rpm
